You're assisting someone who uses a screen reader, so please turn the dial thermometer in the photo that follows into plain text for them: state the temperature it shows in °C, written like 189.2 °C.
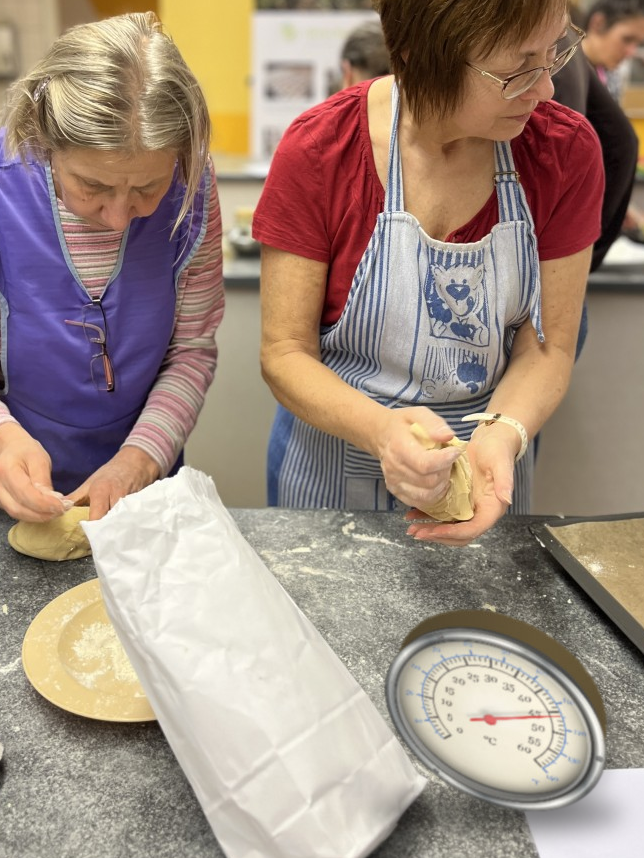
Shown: 45 °C
